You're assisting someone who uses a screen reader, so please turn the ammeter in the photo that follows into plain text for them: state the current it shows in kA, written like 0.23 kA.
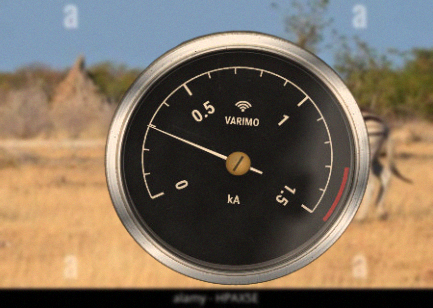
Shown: 0.3 kA
